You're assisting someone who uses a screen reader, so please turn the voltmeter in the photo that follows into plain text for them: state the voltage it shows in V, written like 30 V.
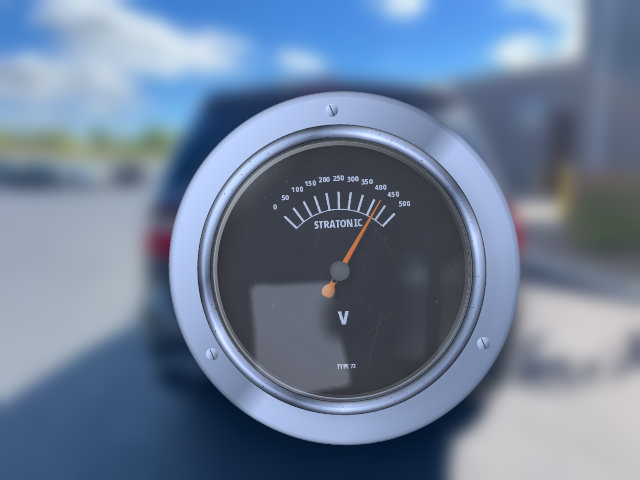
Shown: 425 V
